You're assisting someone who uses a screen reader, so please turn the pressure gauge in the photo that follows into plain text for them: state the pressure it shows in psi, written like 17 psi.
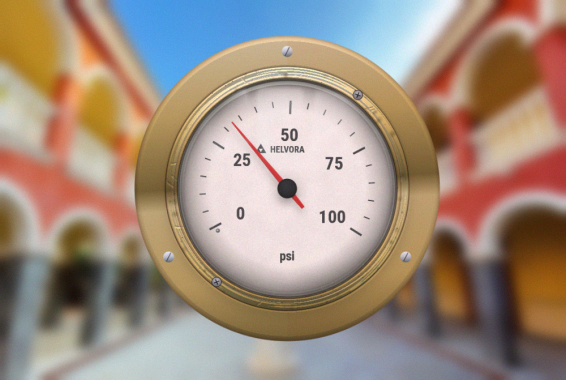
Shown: 32.5 psi
